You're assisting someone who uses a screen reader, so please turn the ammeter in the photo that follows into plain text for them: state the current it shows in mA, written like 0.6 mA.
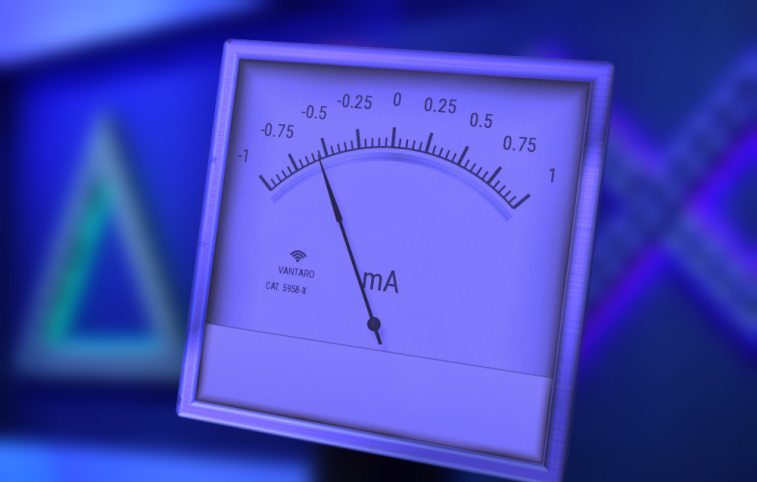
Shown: -0.55 mA
